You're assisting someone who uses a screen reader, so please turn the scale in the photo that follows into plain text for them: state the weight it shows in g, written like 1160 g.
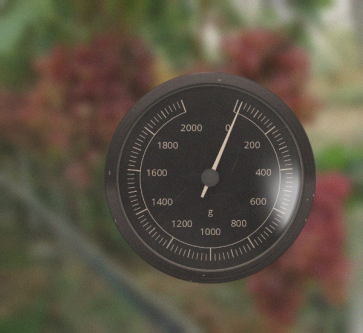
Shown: 20 g
